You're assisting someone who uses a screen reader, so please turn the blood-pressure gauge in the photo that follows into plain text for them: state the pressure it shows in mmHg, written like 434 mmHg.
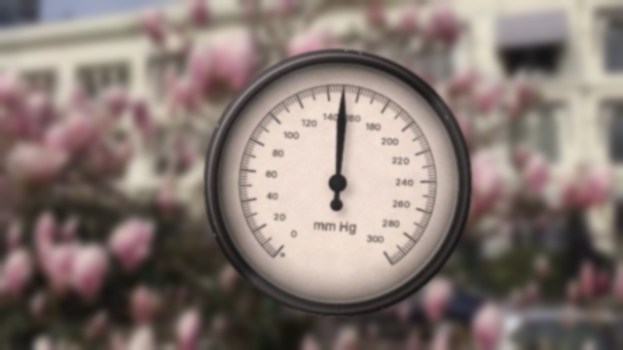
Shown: 150 mmHg
